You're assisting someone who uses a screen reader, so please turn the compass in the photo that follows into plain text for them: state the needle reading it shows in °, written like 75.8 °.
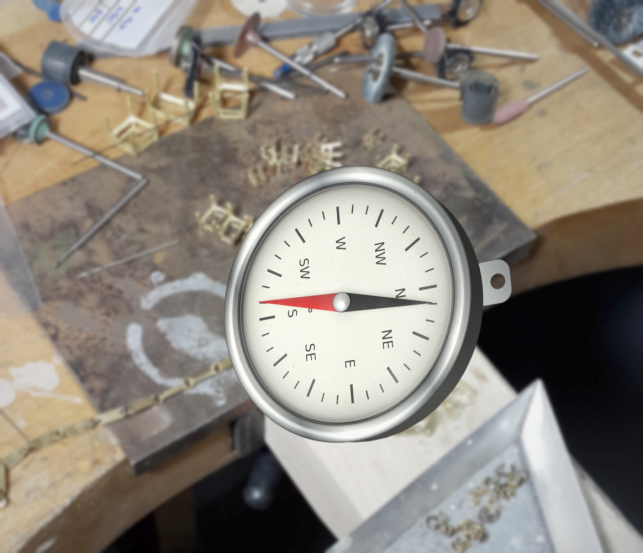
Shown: 190 °
